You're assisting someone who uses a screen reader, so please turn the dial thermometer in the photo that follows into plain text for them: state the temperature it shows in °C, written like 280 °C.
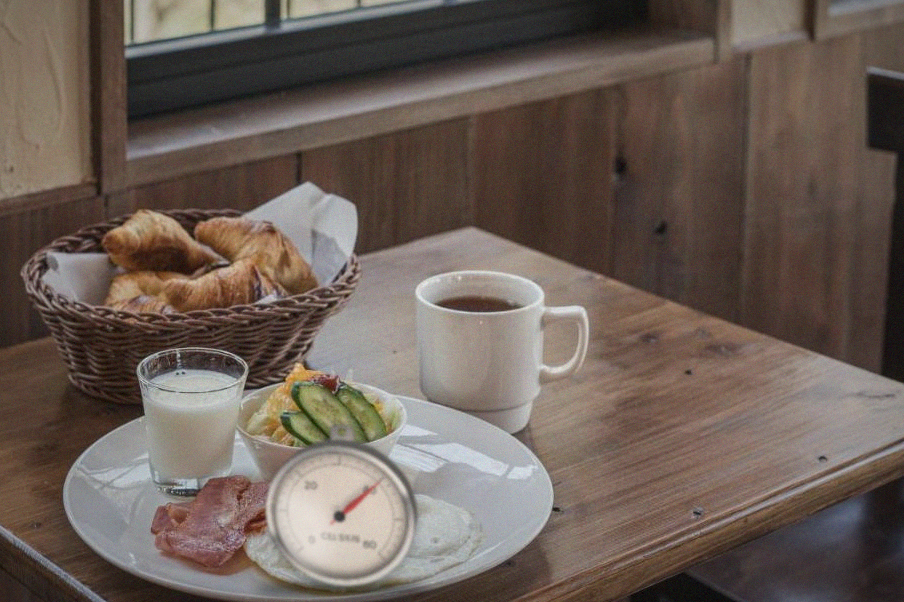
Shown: 40 °C
